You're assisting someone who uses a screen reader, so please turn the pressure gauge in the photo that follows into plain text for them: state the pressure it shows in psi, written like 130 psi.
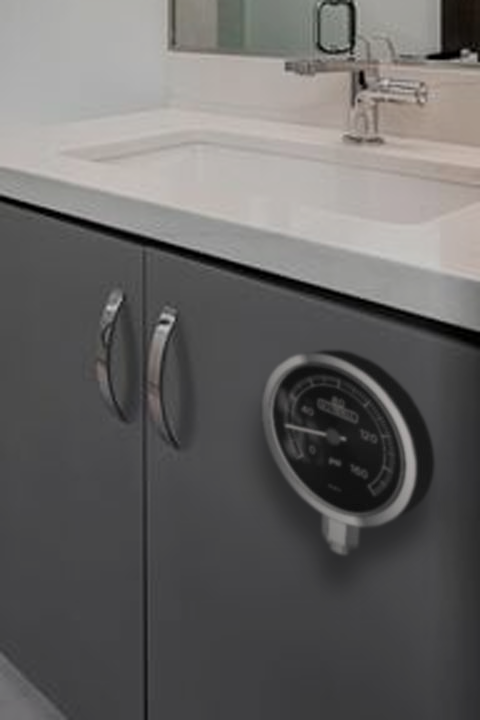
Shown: 20 psi
